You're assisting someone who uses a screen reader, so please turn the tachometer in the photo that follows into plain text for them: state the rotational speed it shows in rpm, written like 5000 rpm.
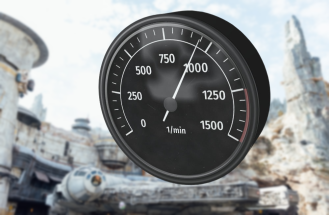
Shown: 950 rpm
